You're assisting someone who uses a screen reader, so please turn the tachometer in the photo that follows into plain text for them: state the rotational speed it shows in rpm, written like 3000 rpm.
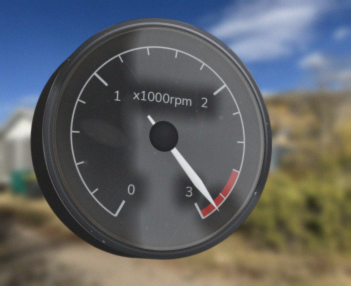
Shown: 2900 rpm
